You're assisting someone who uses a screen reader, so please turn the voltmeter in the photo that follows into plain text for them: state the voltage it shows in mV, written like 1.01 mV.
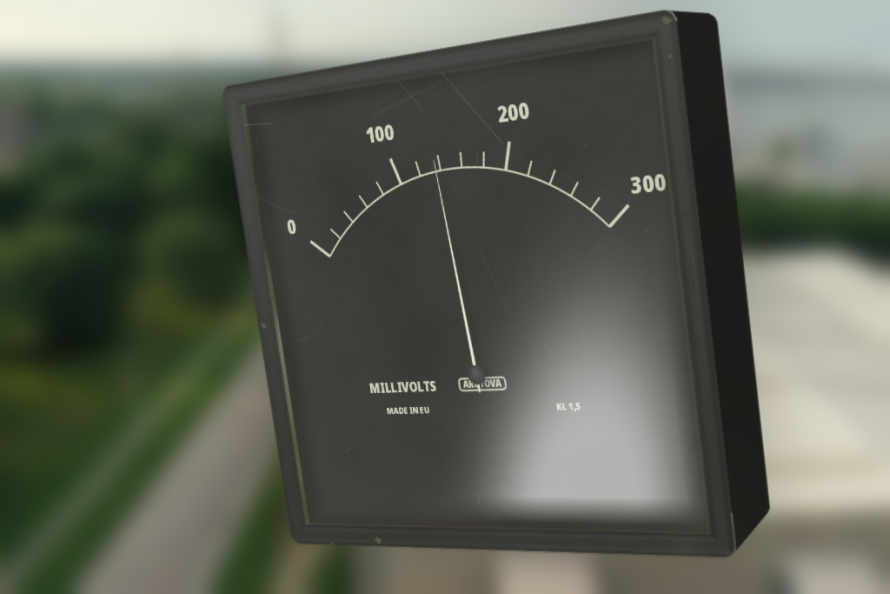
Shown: 140 mV
